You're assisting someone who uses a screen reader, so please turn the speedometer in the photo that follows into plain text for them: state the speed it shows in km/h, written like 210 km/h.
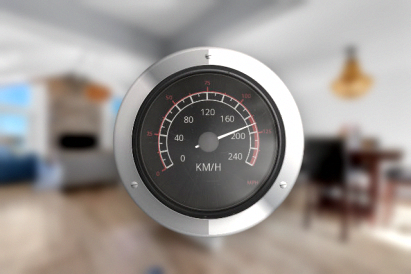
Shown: 190 km/h
